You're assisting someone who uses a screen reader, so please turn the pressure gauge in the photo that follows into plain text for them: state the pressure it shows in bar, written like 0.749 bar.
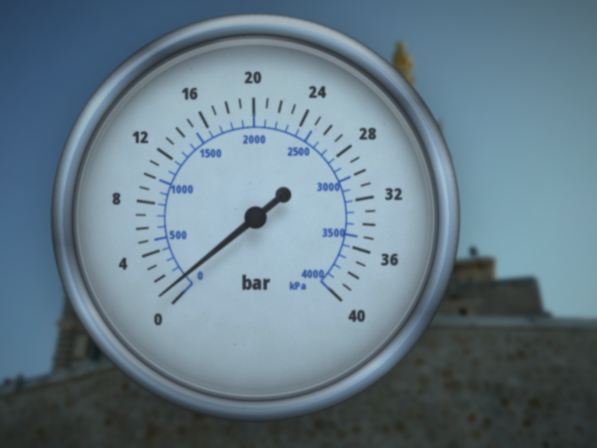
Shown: 1 bar
